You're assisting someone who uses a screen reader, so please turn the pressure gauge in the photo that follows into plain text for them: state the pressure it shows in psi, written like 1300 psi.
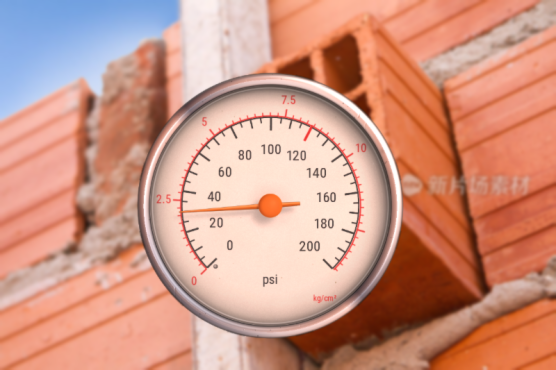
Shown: 30 psi
